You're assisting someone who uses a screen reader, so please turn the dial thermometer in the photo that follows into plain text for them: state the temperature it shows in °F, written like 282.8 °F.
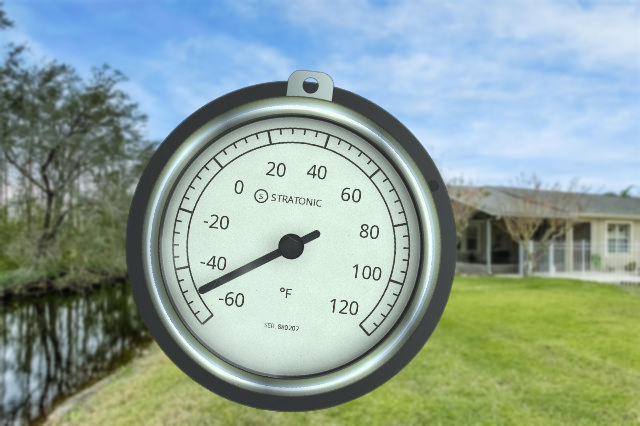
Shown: -50 °F
